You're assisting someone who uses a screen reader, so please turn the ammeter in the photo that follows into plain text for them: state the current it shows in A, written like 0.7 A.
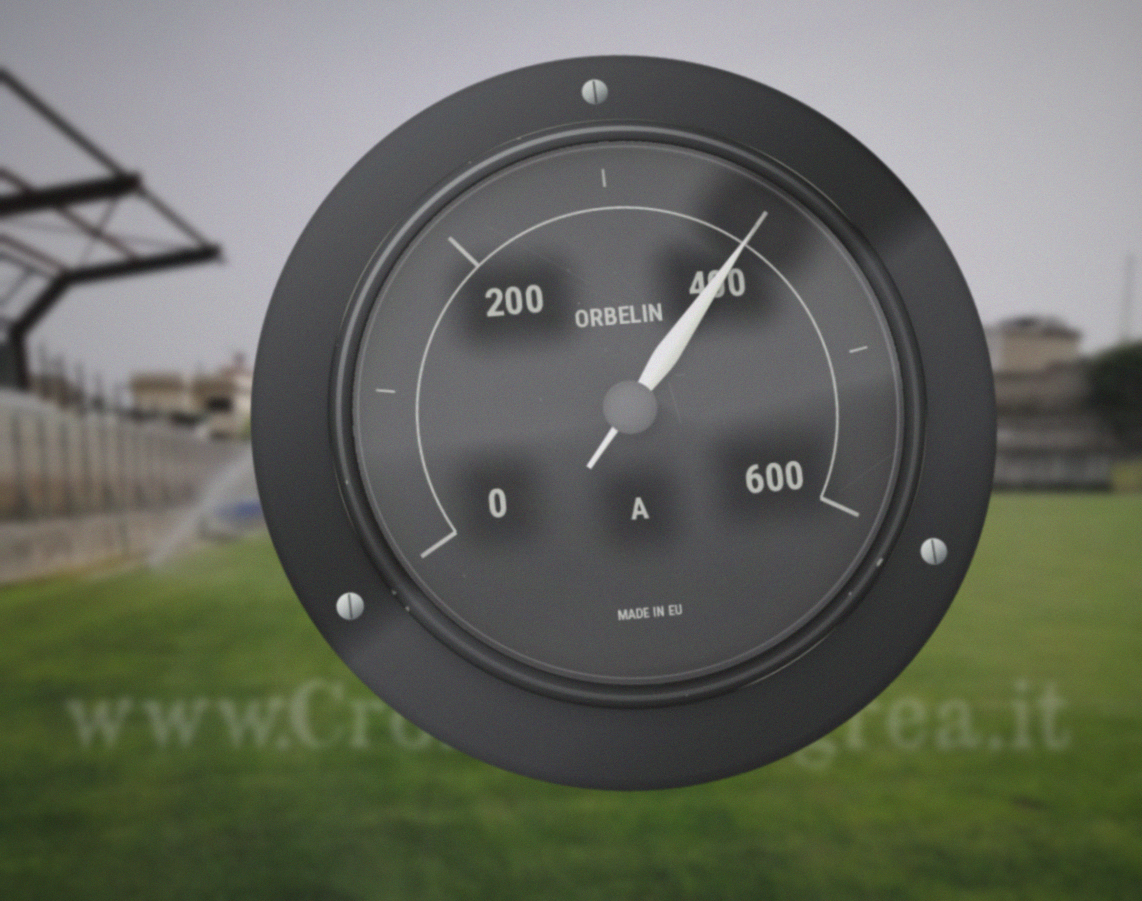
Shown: 400 A
